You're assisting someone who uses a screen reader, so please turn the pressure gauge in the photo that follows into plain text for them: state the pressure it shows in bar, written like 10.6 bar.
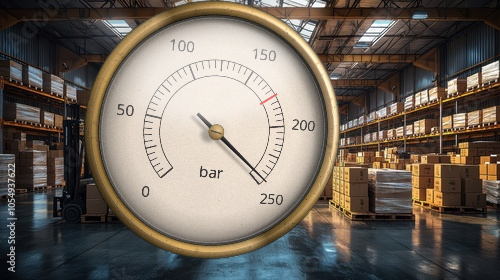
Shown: 245 bar
